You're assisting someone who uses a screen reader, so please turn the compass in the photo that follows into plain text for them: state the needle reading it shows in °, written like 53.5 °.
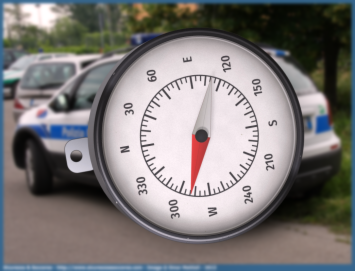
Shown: 290 °
